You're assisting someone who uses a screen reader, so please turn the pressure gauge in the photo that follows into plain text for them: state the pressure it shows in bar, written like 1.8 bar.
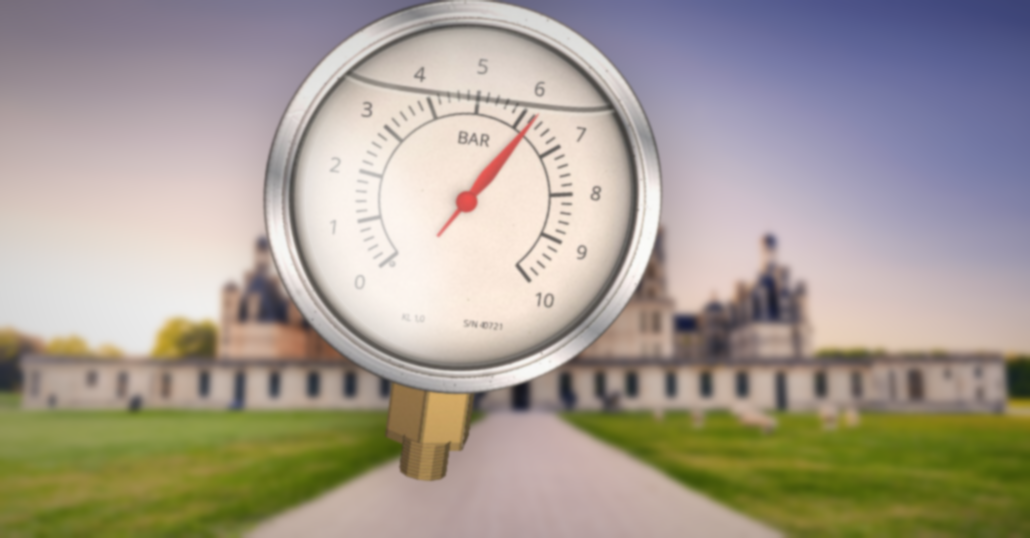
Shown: 6.2 bar
